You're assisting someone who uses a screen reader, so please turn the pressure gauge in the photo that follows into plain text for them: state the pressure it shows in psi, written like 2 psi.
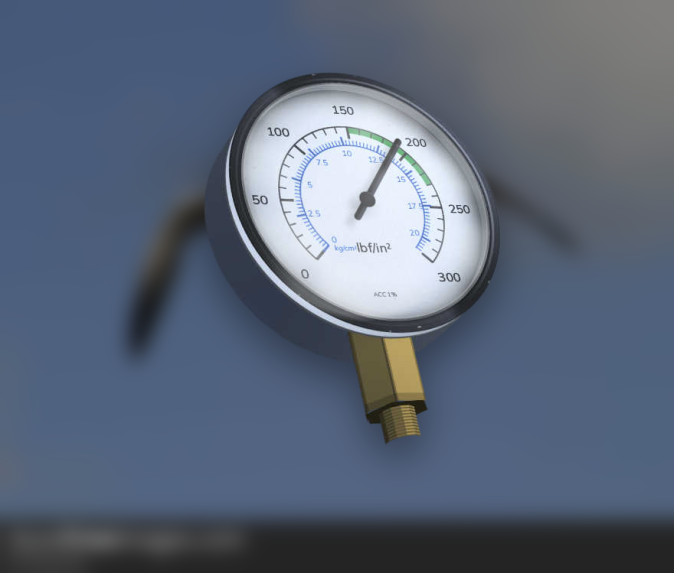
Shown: 190 psi
